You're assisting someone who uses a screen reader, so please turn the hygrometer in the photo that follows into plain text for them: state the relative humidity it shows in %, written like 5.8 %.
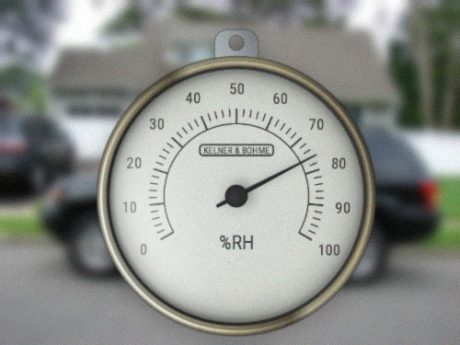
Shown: 76 %
